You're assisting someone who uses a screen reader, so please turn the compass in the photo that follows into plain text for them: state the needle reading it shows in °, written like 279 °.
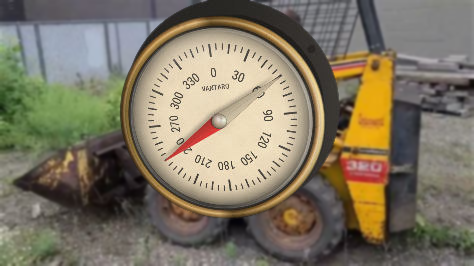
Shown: 240 °
